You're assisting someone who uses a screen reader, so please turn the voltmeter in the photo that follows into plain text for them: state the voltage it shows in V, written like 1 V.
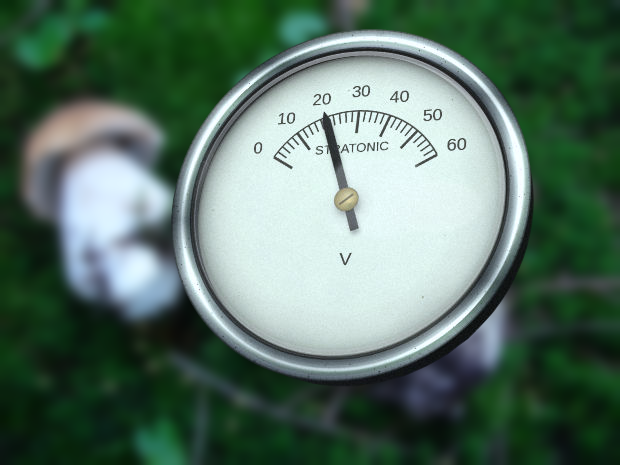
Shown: 20 V
